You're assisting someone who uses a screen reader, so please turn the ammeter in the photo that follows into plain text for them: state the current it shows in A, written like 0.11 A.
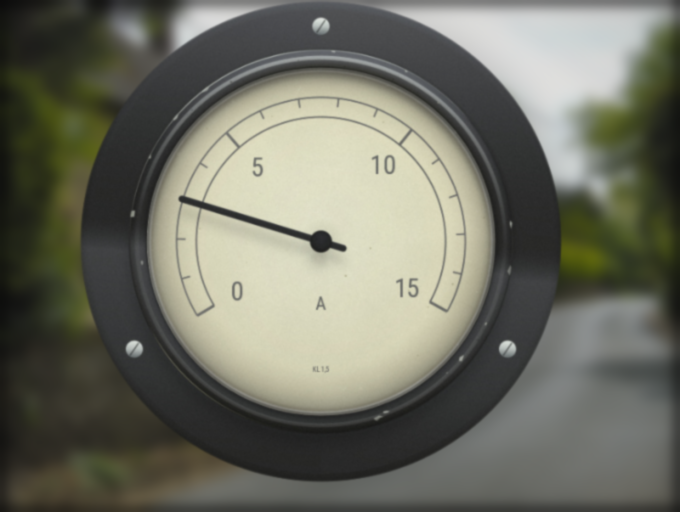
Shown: 3 A
